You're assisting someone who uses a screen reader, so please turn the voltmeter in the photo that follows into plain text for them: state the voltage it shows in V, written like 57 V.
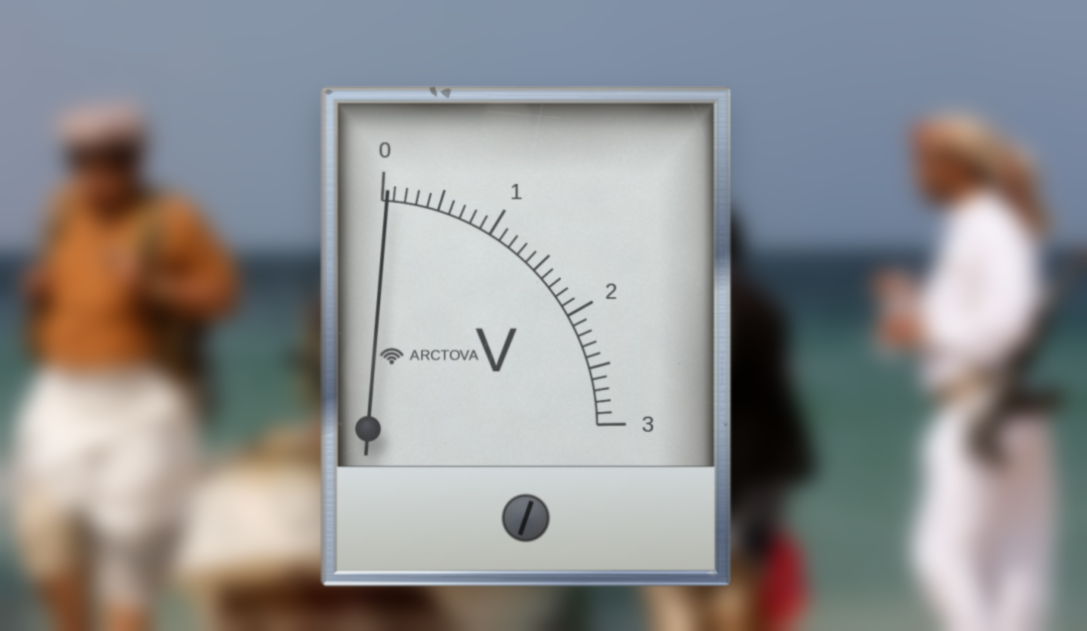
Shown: 0.05 V
